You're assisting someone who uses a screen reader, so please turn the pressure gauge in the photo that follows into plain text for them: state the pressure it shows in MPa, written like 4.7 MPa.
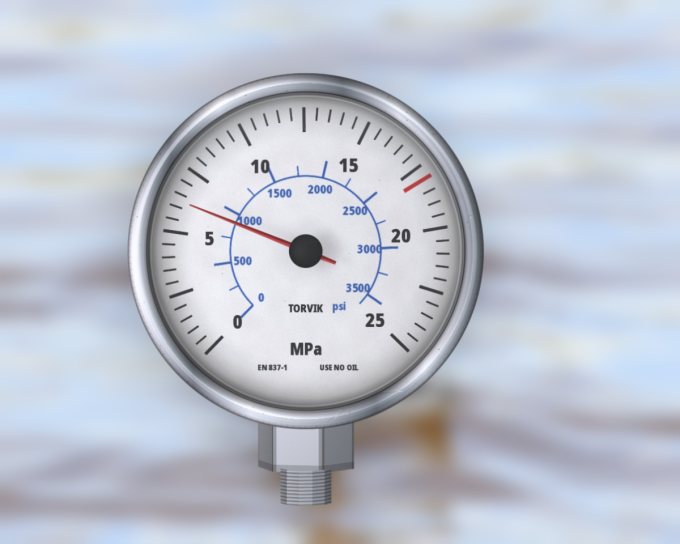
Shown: 6.25 MPa
